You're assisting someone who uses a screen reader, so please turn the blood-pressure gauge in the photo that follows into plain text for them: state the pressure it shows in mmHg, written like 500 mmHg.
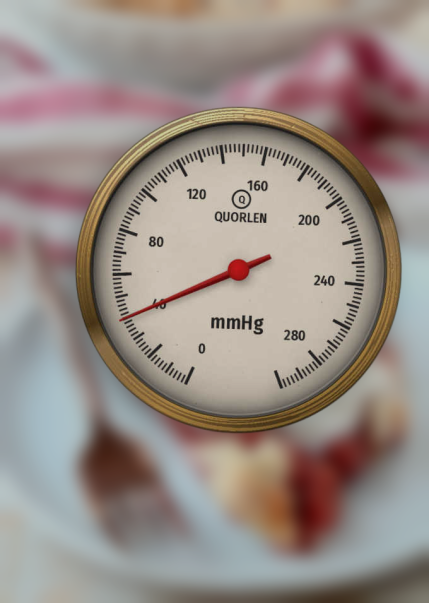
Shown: 40 mmHg
